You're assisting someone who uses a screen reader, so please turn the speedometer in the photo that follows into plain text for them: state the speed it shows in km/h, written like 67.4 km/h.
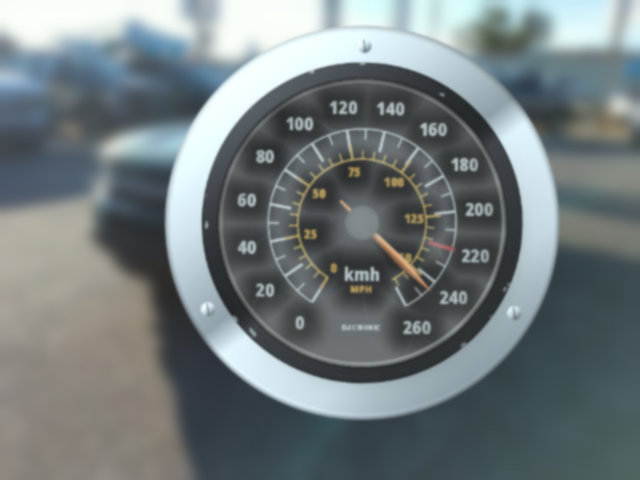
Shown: 245 km/h
